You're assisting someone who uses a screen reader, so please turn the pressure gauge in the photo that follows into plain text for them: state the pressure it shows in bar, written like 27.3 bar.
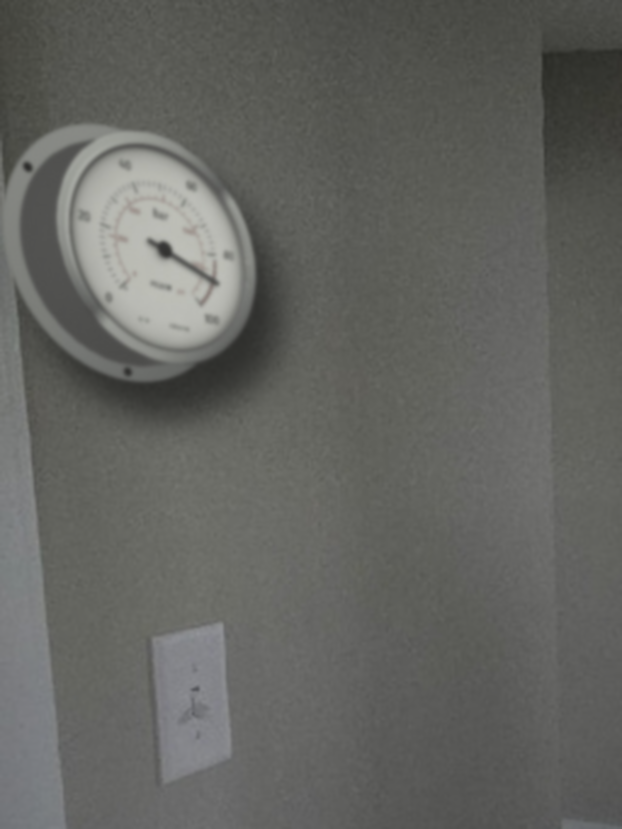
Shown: 90 bar
